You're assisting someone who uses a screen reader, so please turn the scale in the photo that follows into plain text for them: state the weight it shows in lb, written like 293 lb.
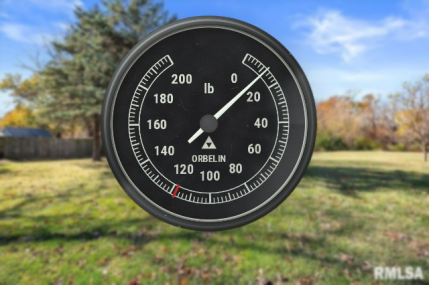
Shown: 12 lb
